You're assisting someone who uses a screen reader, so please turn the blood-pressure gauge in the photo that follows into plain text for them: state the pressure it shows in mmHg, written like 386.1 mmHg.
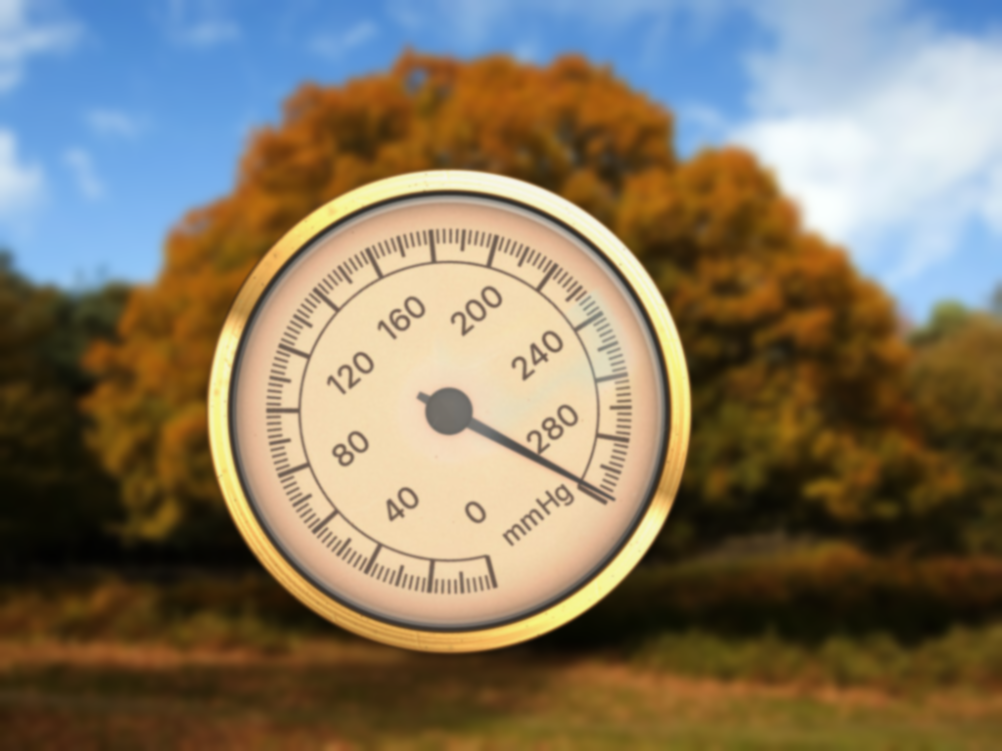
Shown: 298 mmHg
